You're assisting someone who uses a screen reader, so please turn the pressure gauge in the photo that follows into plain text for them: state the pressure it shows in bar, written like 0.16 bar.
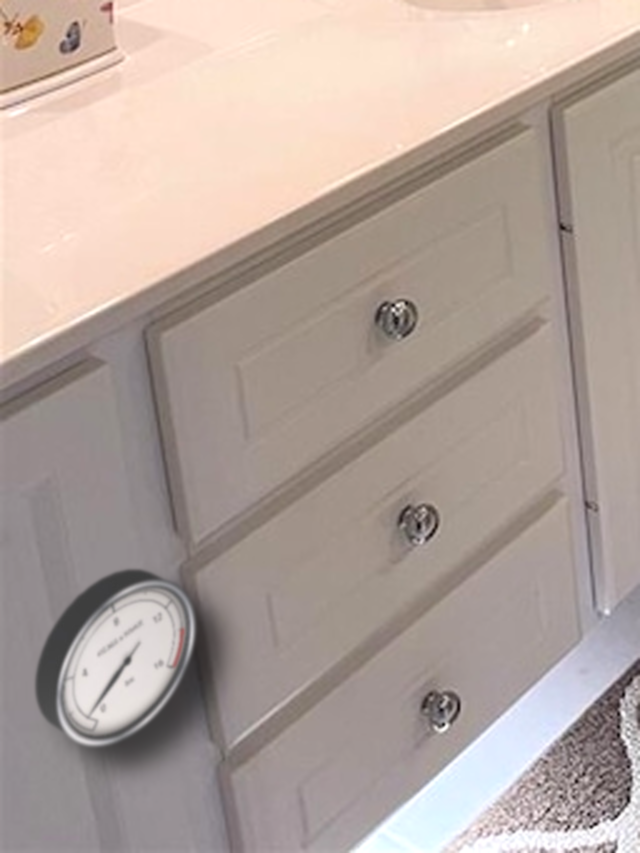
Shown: 1 bar
